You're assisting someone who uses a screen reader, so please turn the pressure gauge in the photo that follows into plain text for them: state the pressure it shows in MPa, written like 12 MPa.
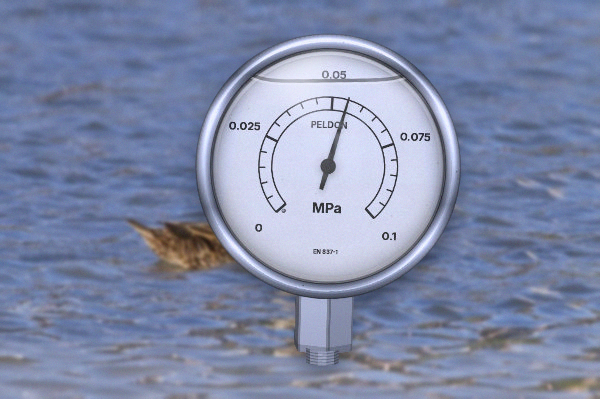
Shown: 0.055 MPa
